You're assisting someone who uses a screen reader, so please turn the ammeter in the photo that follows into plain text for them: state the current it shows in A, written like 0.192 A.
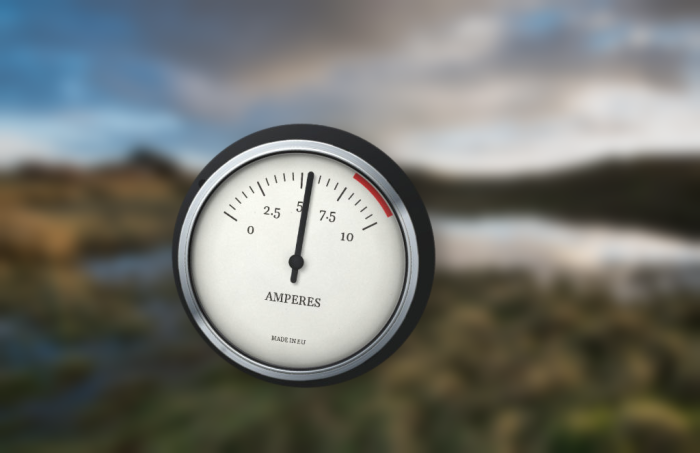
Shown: 5.5 A
